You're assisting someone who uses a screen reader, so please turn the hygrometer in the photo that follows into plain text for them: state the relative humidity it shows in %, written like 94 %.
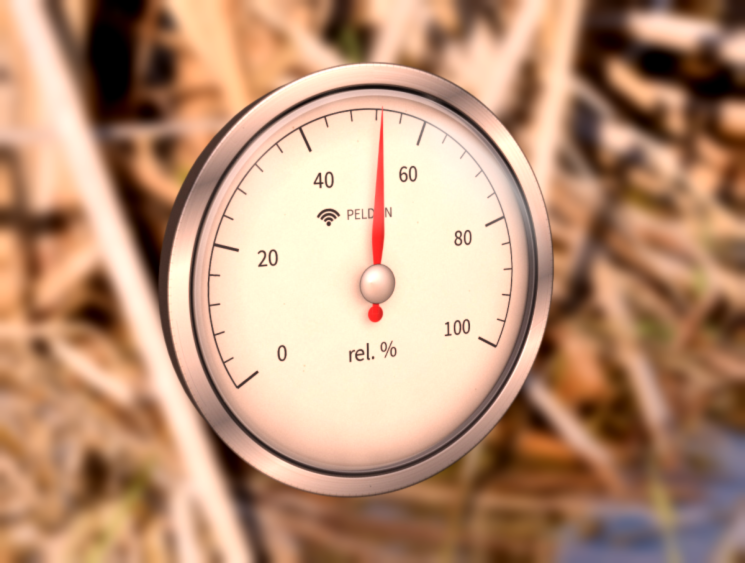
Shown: 52 %
